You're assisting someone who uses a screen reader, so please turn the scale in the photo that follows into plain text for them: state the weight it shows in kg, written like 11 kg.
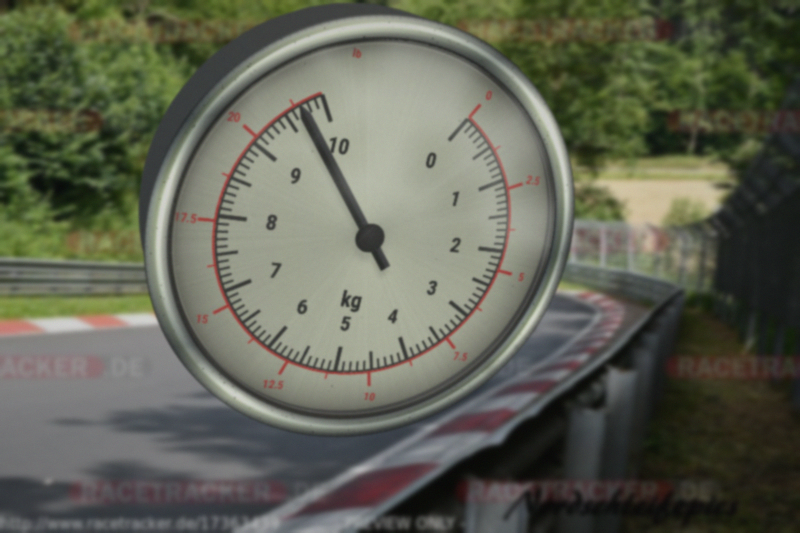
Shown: 9.7 kg
